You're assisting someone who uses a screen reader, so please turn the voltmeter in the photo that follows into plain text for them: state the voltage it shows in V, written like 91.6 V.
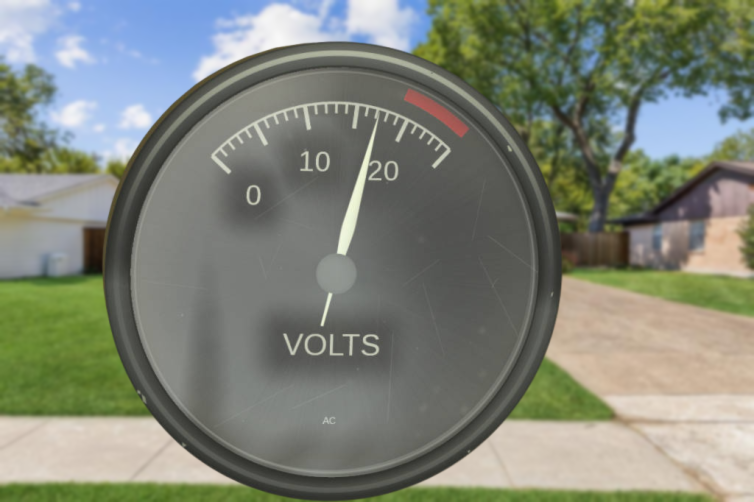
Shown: 17 V
